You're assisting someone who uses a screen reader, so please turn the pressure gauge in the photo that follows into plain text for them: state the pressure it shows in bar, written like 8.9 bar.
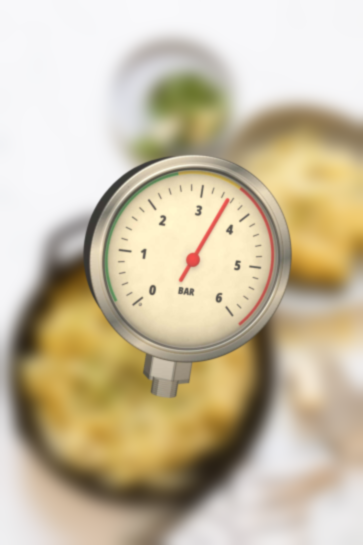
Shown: 3.5 bar
